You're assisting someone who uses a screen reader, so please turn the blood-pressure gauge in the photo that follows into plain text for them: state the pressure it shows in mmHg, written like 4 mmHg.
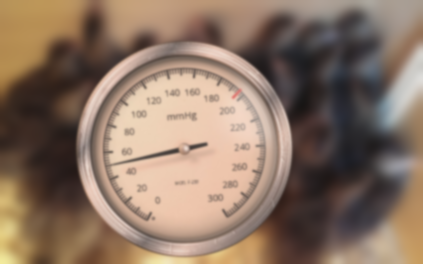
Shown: 50 mmHg
